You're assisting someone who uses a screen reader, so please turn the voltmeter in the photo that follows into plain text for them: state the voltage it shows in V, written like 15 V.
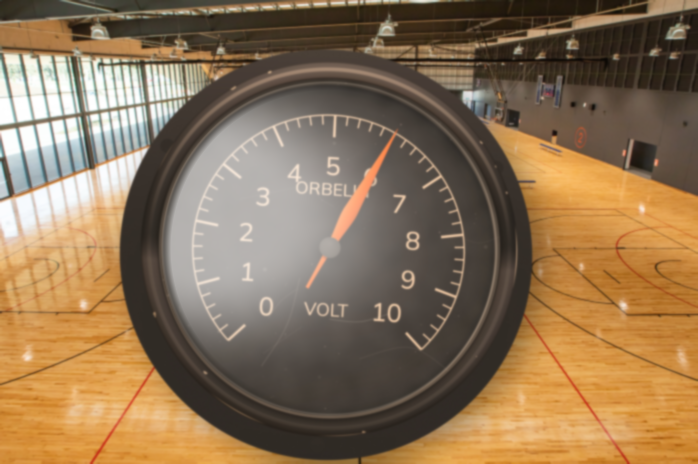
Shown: 6 V
